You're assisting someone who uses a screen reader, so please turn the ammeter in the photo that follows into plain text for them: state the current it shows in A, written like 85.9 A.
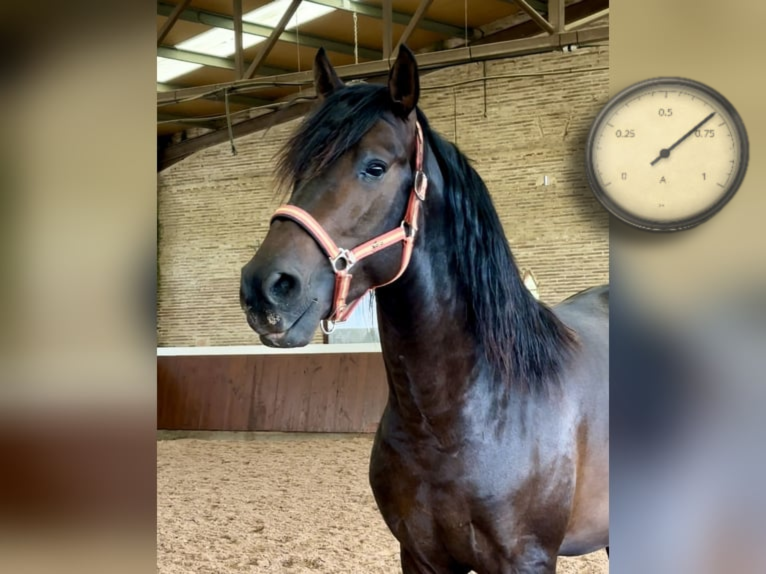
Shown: 0.7 A
